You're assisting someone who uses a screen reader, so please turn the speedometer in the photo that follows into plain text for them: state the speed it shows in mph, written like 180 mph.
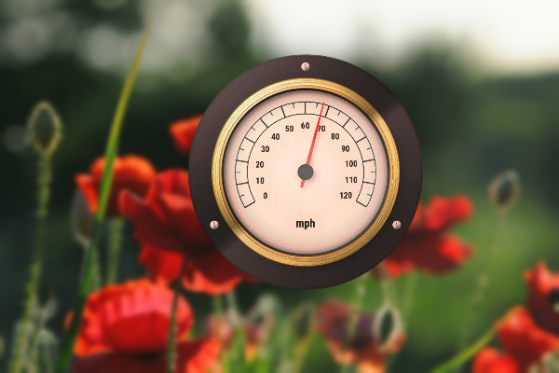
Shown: 67.5 mph
